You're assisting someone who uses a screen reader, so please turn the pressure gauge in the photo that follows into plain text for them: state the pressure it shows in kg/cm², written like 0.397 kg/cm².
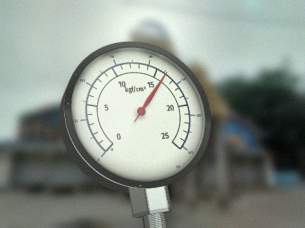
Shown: 16 kg/cm²
